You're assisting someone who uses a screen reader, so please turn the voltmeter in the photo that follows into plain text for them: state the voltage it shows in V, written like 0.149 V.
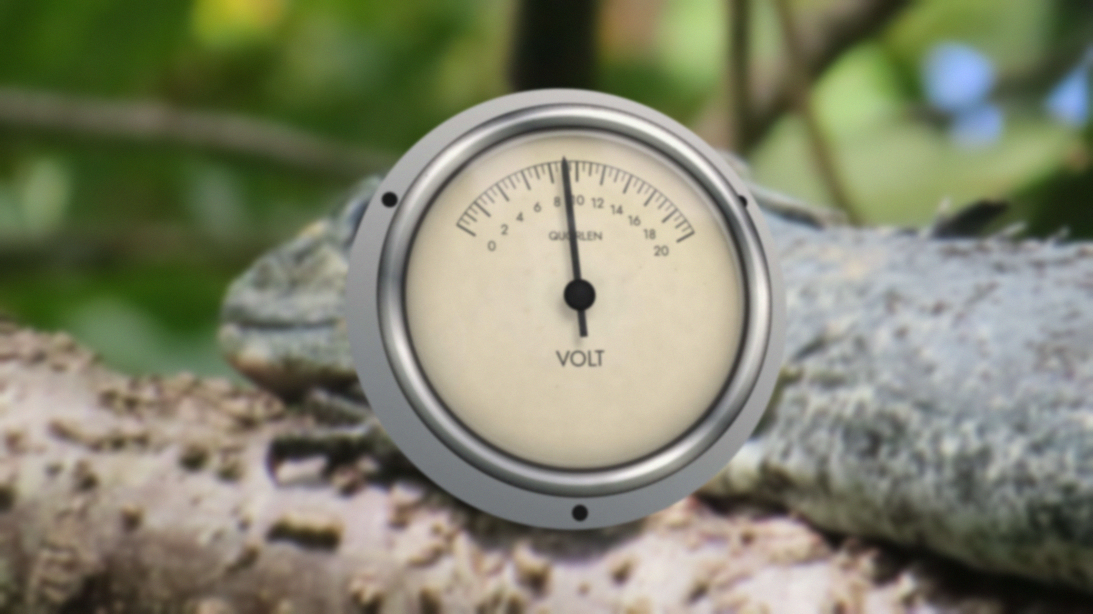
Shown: 9 V
